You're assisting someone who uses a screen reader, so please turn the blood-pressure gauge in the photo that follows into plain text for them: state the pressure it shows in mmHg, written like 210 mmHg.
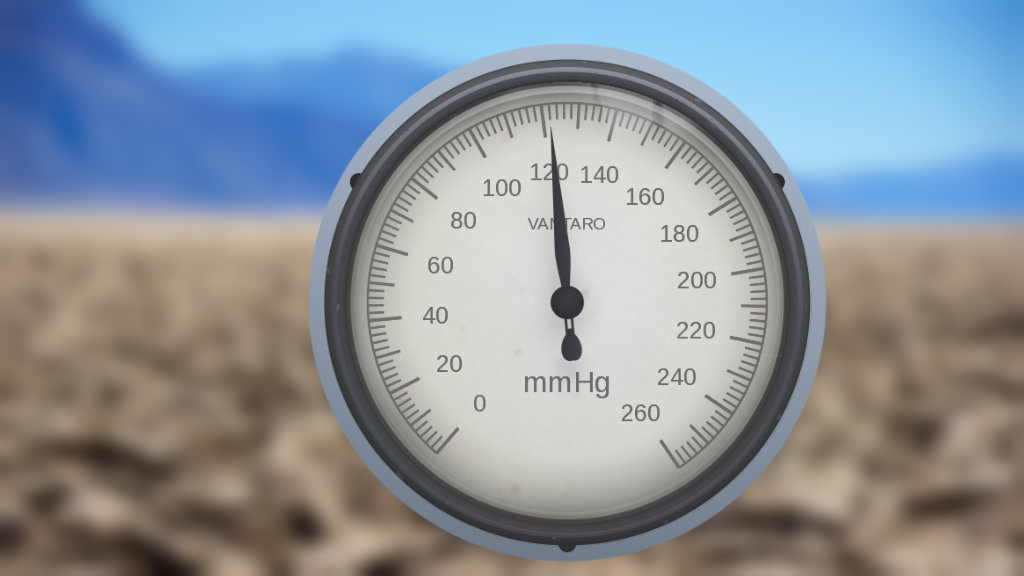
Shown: 122 mmHg
